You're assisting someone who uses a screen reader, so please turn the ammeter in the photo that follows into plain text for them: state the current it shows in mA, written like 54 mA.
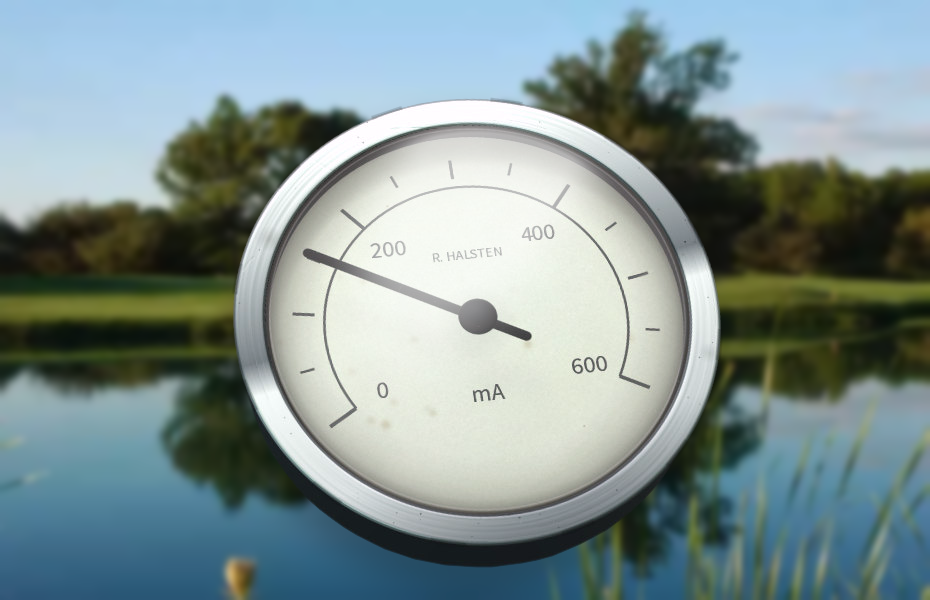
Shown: 150 mA
